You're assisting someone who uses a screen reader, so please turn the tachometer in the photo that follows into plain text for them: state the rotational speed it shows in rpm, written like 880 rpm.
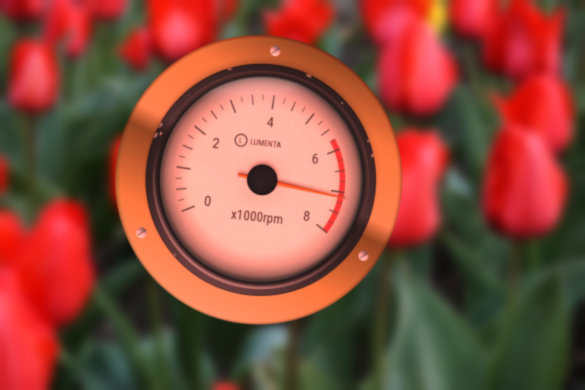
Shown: 7125 rpm
